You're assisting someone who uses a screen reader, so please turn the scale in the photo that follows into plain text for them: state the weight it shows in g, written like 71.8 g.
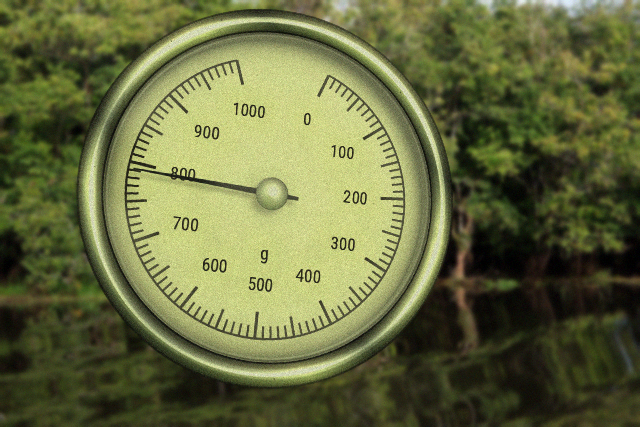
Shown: 790 g
